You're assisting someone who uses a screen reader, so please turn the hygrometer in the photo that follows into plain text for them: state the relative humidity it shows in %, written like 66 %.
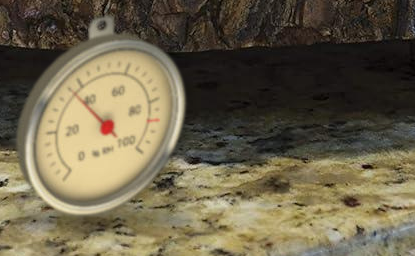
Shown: 36 %
